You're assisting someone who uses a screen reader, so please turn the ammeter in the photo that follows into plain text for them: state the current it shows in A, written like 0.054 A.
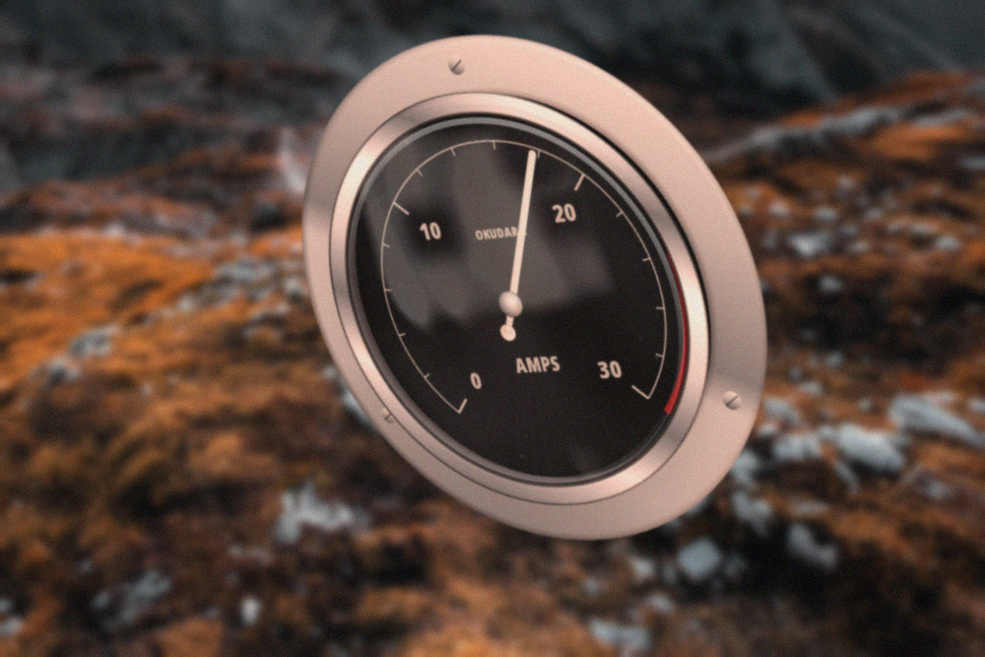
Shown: 18 A
